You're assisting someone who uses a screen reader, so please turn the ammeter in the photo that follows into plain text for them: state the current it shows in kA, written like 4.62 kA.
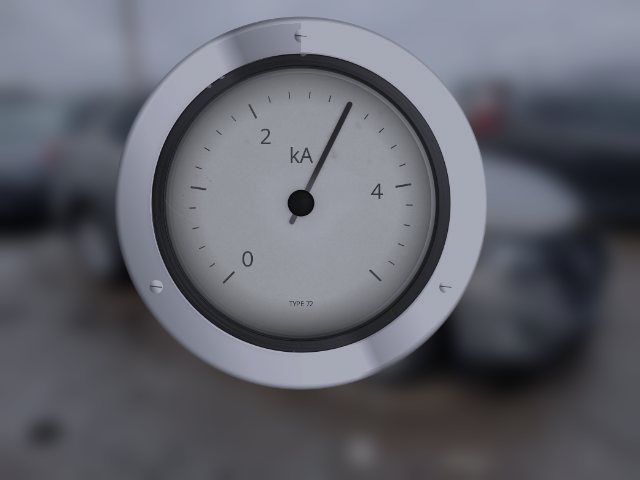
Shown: 3 kA
